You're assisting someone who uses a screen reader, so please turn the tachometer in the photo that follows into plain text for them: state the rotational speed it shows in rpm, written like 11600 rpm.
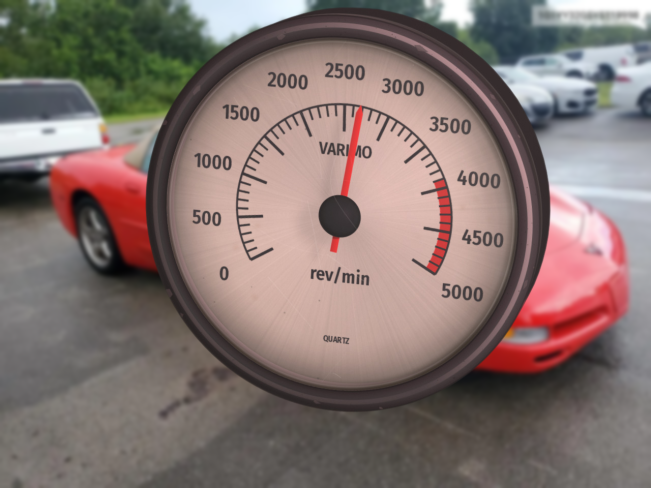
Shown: 2700 rpm
